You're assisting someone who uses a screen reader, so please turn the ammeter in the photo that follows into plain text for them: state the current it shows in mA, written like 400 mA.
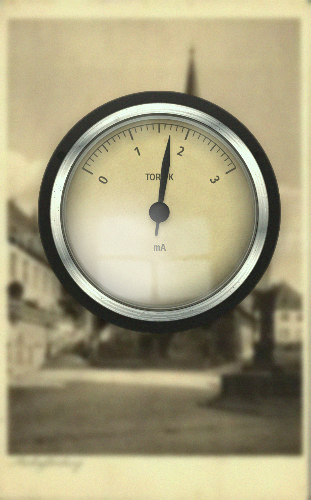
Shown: 1.7 mA
